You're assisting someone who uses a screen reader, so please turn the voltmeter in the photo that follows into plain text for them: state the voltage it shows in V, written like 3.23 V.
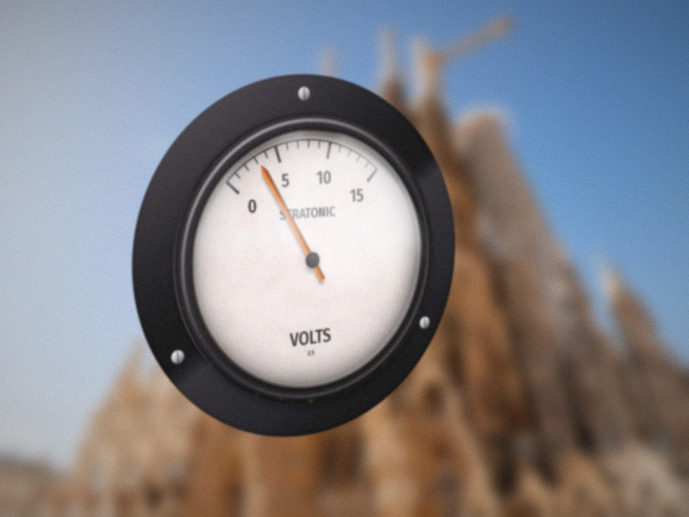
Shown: 3 V
